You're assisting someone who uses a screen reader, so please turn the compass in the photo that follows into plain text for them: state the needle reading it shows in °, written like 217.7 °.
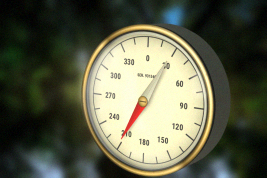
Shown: 210 °
